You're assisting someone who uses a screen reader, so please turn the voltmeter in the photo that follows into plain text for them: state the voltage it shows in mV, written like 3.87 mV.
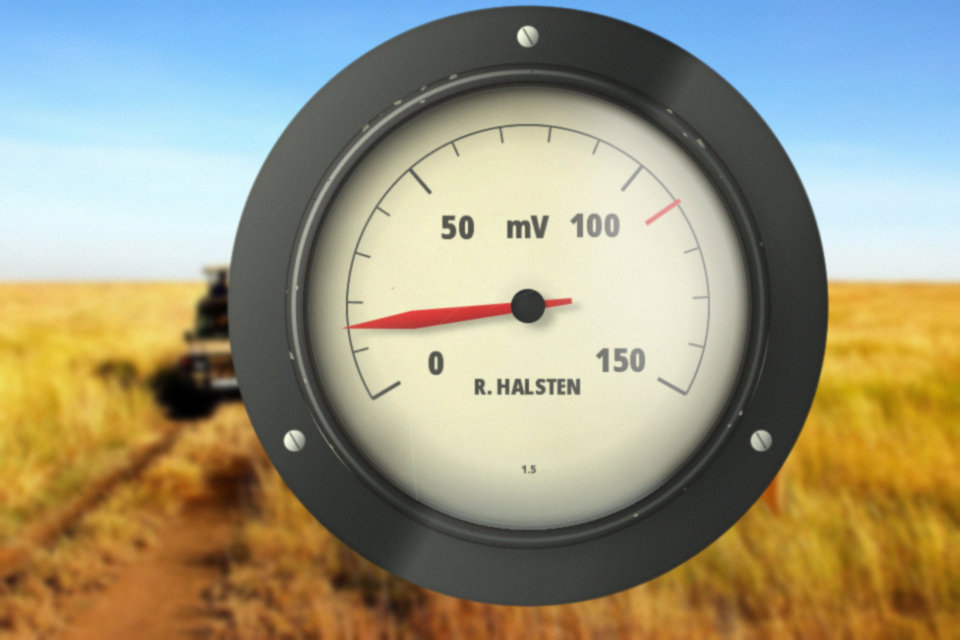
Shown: 15 mV
